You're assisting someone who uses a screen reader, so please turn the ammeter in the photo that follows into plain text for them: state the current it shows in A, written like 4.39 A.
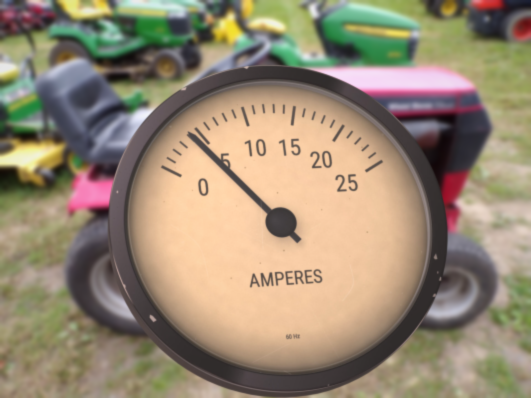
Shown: 4 A
